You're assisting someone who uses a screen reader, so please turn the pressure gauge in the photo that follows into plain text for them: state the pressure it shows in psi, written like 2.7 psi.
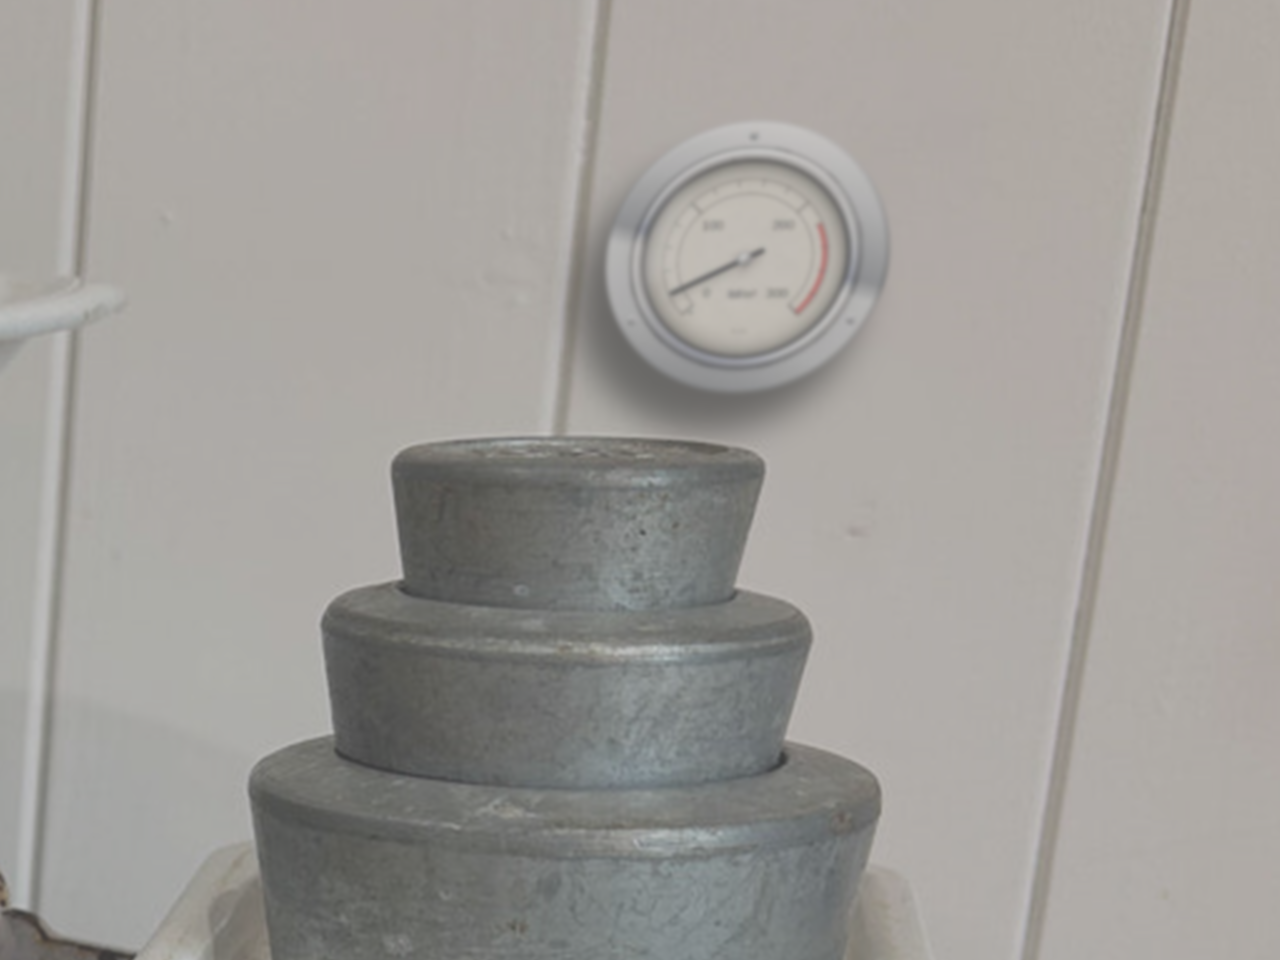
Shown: 20 psi
